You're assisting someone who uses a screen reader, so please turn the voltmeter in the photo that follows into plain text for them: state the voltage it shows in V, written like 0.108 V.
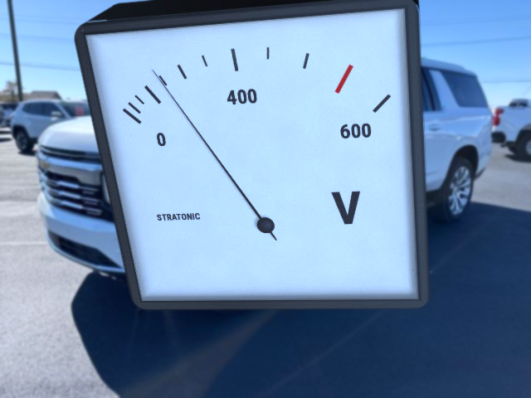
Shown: 250 V
